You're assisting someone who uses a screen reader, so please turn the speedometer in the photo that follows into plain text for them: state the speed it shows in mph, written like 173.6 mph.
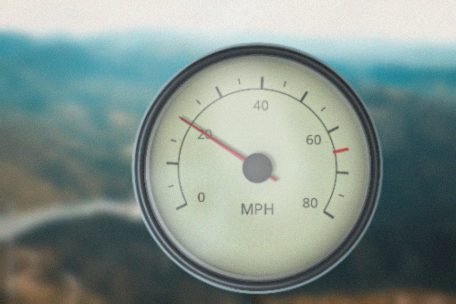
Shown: 20 mph
